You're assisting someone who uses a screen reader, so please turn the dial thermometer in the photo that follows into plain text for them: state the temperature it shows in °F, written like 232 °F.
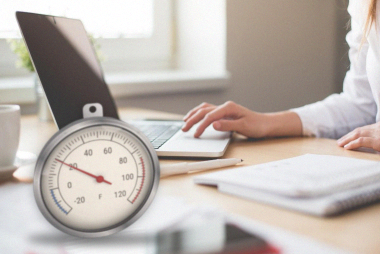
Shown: 20 °F
